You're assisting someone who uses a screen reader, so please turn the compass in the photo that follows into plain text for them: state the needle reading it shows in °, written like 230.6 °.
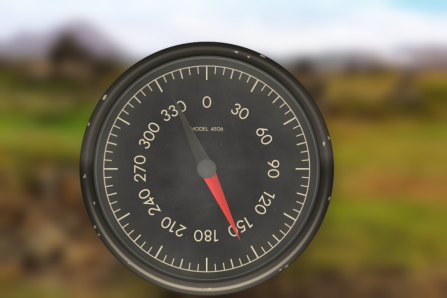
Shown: 155 °
